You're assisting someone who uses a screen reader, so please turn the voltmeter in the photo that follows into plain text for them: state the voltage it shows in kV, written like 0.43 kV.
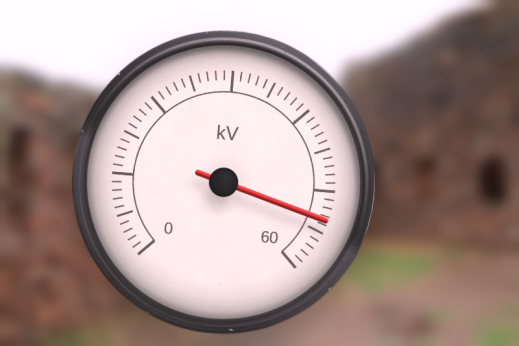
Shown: 53.5 kV
